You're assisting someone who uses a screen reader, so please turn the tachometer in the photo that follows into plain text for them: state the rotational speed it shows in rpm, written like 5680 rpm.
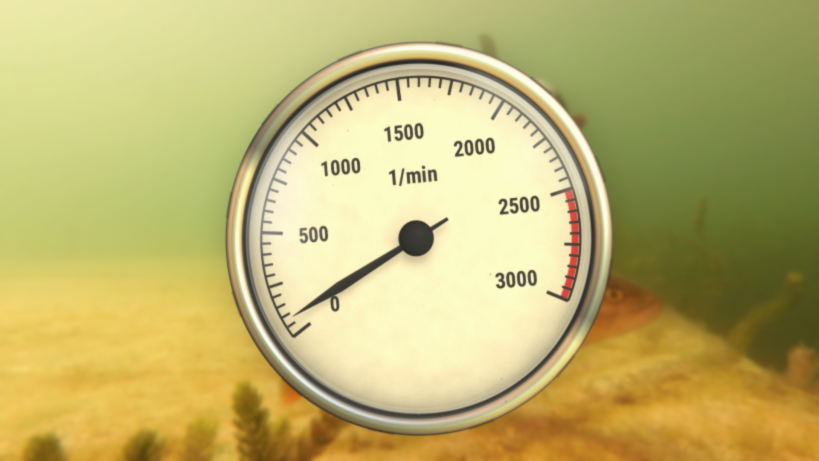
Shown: 75 rpm
